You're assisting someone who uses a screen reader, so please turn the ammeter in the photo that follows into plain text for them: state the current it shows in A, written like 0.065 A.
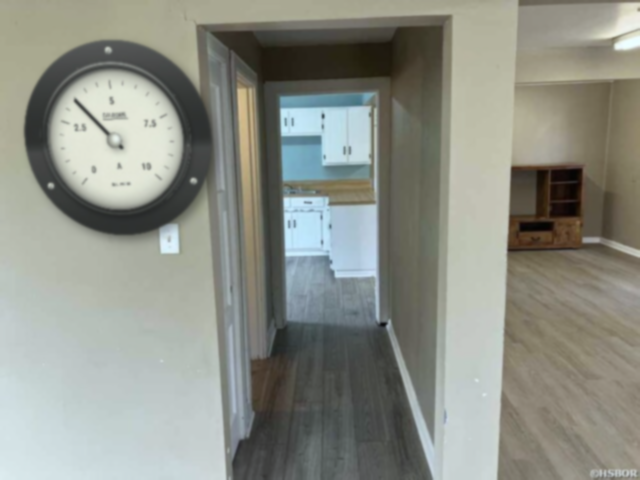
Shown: 3.5 A
